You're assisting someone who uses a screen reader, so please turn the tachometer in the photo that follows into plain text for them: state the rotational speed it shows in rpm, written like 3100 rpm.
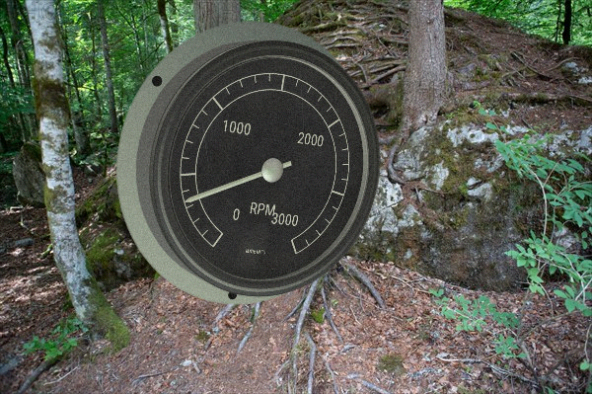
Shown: 350 rpm
